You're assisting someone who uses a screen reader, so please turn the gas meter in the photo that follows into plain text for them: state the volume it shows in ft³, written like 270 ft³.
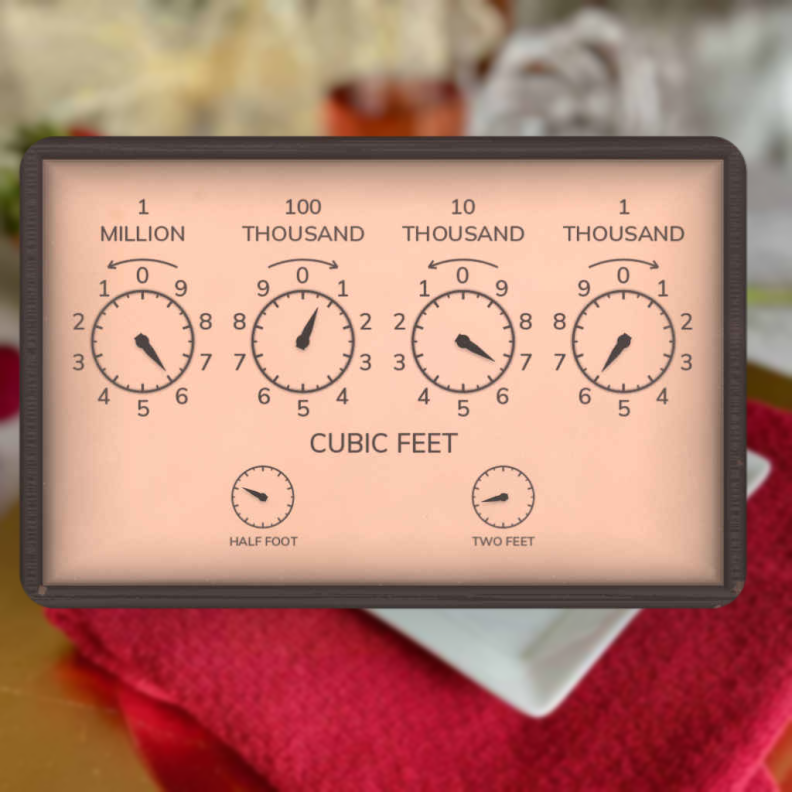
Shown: 606600 ft³
